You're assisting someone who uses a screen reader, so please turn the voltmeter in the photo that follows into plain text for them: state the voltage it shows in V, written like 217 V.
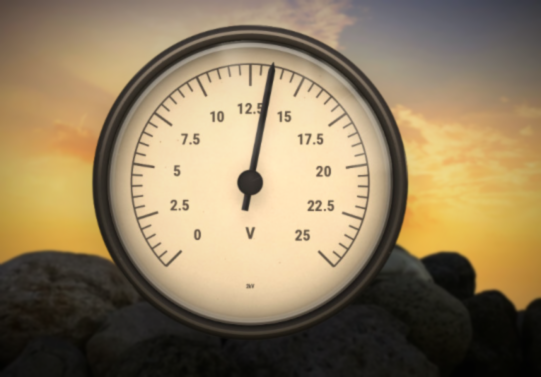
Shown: 13.5 V
